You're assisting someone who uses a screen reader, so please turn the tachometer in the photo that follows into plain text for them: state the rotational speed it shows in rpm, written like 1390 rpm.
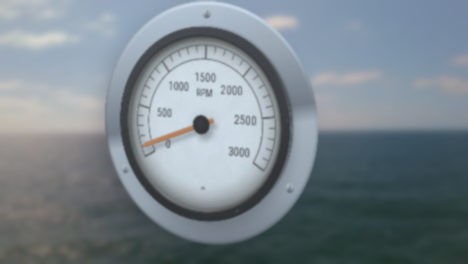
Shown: 100 rpm
